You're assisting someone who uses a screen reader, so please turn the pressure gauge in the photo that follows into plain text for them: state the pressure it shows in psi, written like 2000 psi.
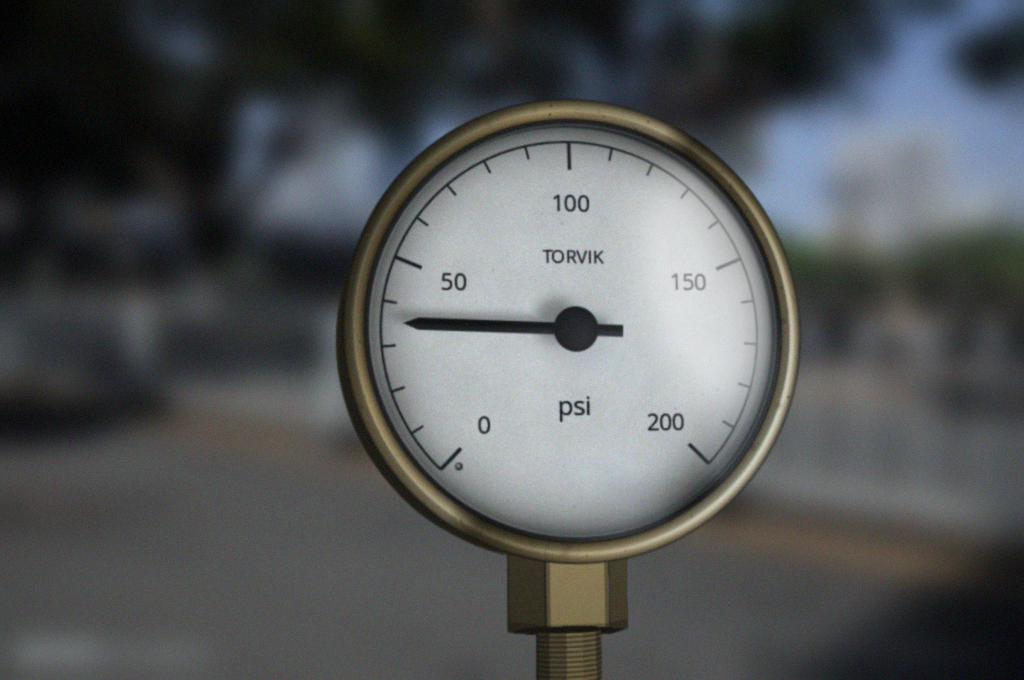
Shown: 35 psi
